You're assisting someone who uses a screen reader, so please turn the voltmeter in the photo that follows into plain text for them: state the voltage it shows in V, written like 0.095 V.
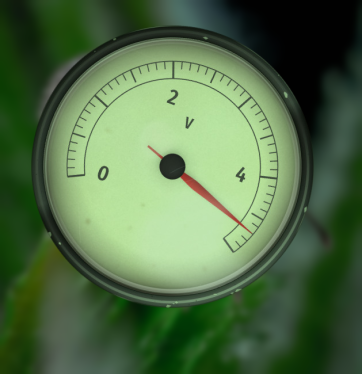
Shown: 4.7 V
